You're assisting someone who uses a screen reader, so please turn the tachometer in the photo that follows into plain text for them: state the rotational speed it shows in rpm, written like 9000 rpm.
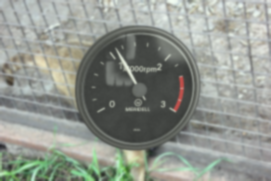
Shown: 1100 rpm
